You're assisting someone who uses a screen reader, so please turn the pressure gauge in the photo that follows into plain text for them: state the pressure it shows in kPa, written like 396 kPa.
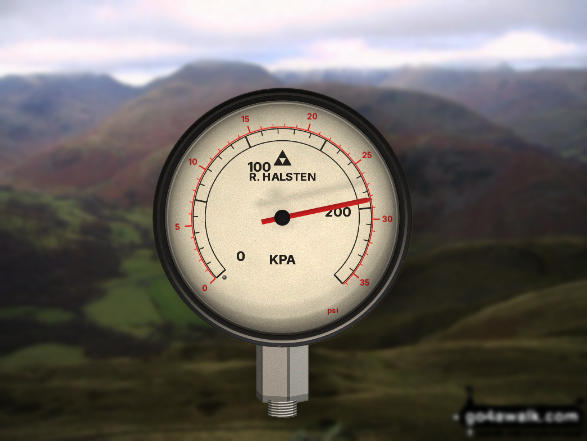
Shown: 195 kPa
